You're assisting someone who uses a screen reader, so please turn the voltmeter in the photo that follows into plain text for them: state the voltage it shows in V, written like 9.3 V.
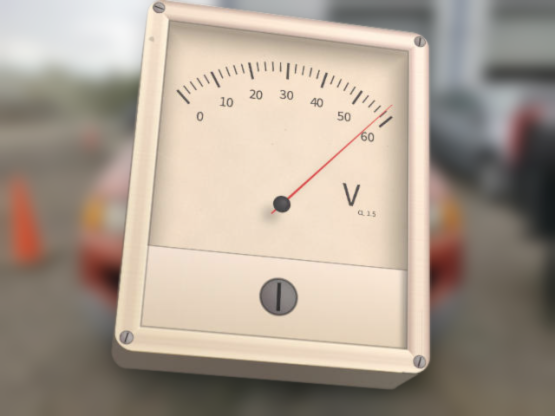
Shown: 58 V
